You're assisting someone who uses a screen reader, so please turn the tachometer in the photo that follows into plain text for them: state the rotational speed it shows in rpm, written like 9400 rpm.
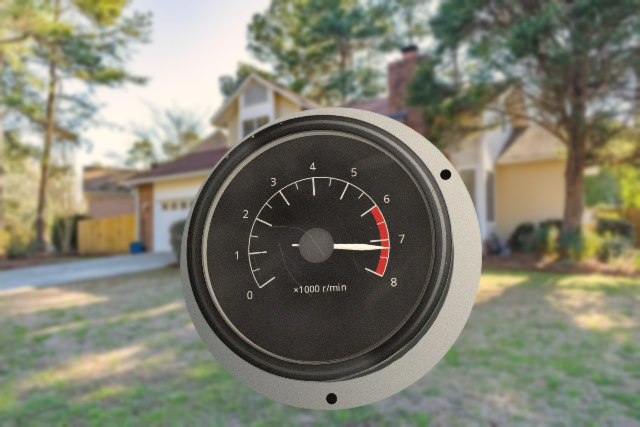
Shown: 7250 rpm
